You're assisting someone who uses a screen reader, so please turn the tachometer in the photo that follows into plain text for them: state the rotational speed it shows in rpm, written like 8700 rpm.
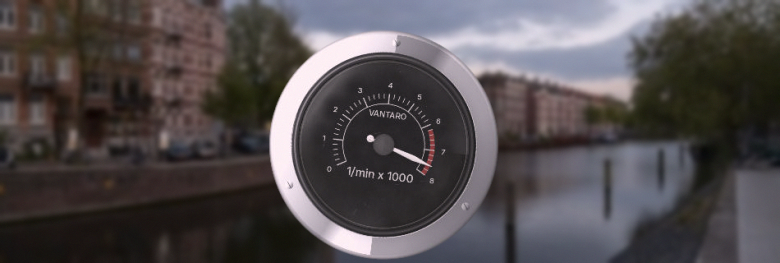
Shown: 7600 rpm
